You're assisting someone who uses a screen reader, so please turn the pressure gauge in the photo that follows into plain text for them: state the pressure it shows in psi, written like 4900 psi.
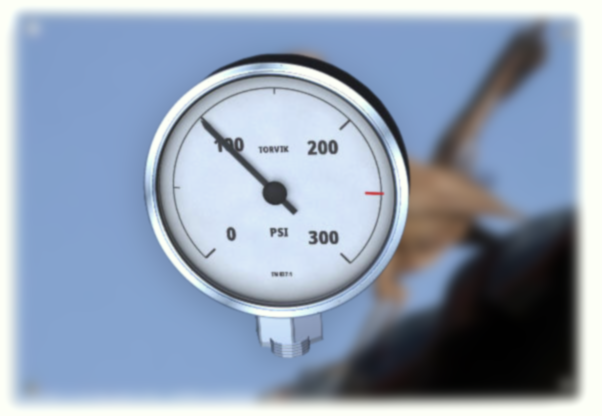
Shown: 100 psi
